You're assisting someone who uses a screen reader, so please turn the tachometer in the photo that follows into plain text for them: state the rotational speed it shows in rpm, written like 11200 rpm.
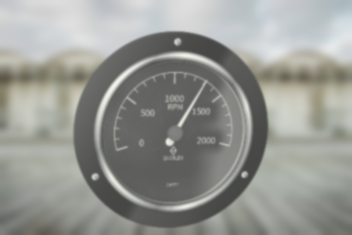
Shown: 1300 rpm
